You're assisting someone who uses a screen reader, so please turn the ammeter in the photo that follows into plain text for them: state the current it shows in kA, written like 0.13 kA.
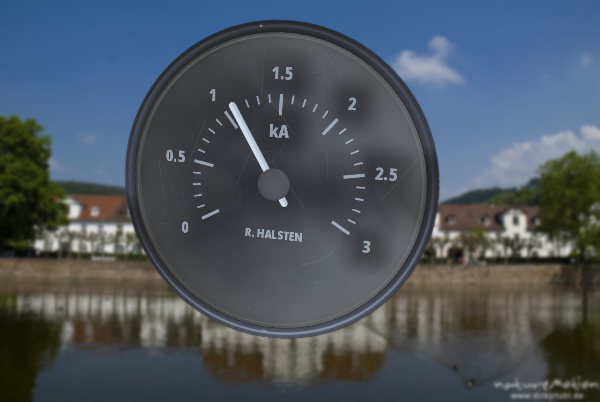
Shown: 1.1 kA
